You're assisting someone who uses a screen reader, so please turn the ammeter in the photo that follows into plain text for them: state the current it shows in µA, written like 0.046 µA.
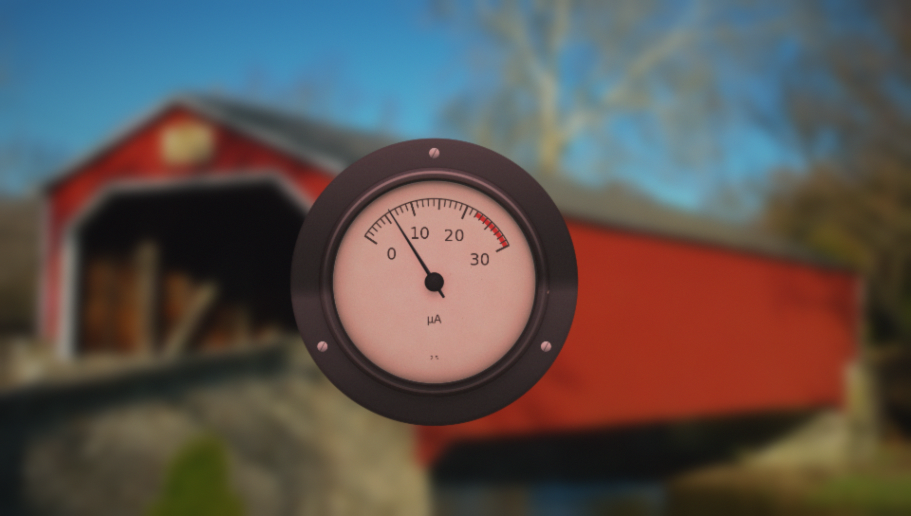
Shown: 6 µA
